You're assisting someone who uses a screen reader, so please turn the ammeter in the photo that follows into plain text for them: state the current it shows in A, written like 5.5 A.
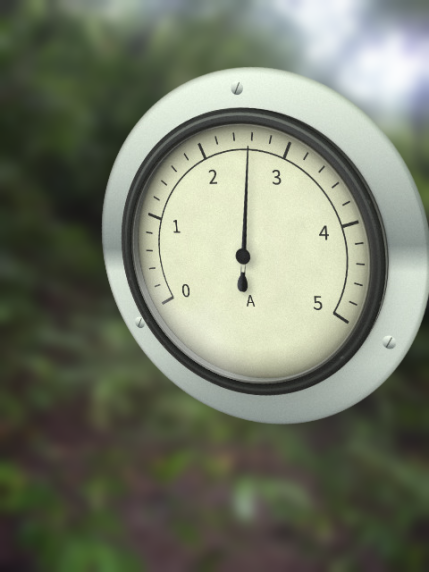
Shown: 2.6 A
